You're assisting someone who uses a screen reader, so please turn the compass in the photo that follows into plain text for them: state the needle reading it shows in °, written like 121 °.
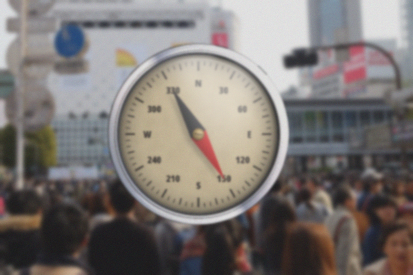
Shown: 150 °
